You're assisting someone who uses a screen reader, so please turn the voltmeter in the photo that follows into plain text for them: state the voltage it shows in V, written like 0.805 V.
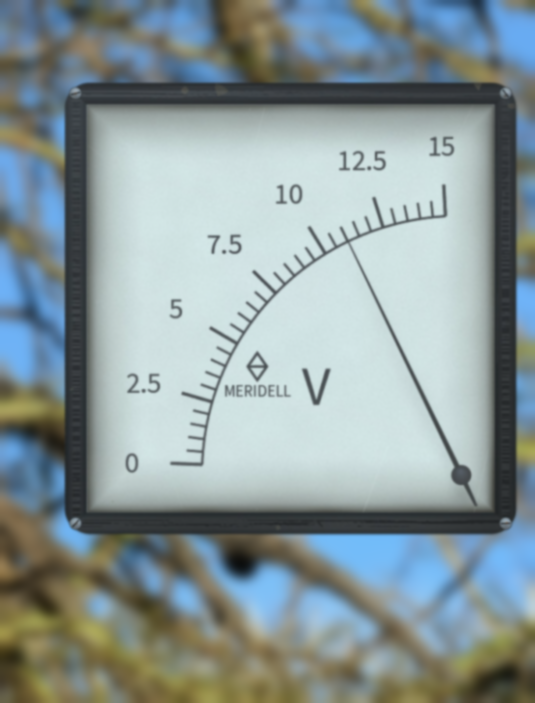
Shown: 11 V
